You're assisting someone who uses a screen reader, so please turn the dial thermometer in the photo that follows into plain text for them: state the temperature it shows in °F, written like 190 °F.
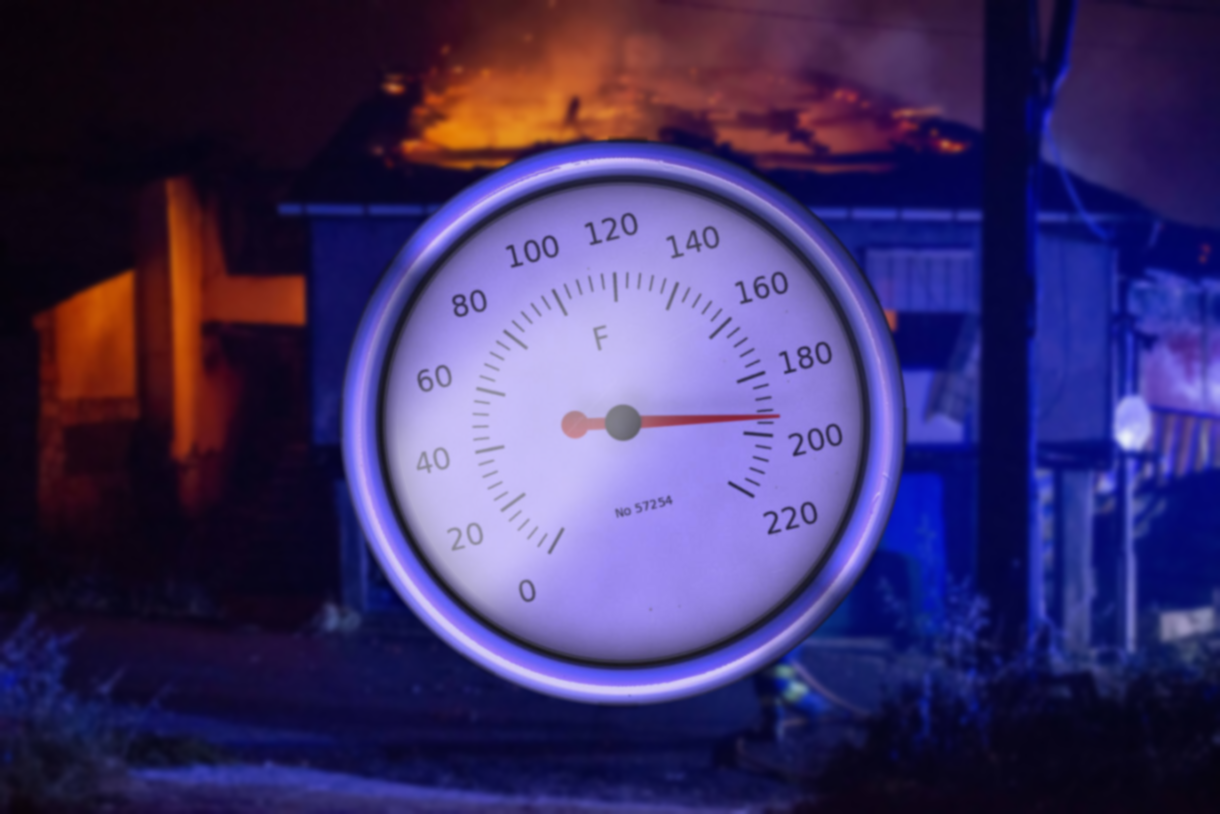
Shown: 194 °F
